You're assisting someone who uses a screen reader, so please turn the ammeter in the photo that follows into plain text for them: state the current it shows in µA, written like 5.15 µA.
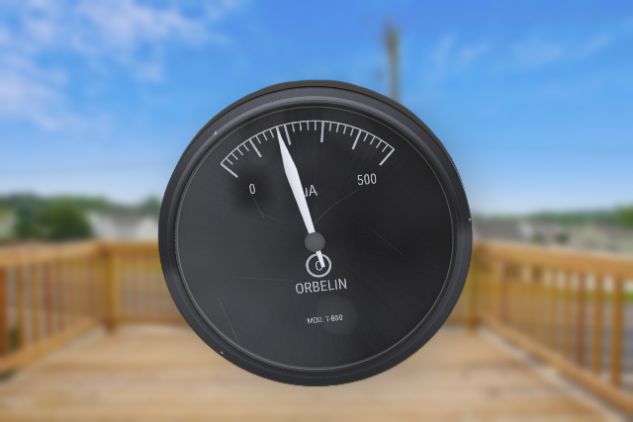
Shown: 180 µA
